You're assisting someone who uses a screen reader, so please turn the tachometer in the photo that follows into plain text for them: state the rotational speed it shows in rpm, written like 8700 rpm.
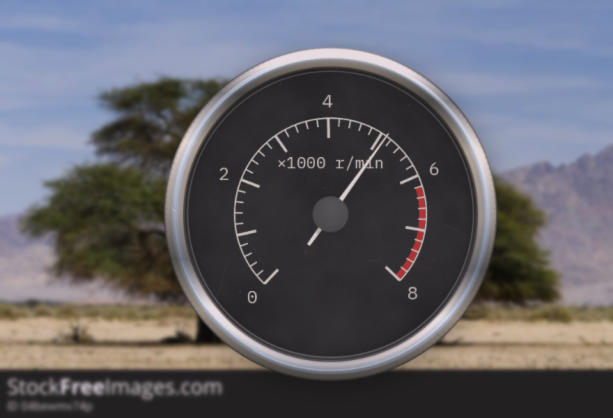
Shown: 5100 rpm
